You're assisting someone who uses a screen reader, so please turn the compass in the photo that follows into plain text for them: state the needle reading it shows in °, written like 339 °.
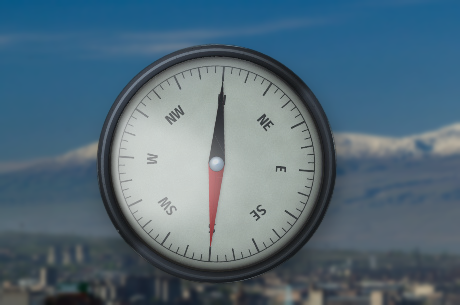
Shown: 180 °
